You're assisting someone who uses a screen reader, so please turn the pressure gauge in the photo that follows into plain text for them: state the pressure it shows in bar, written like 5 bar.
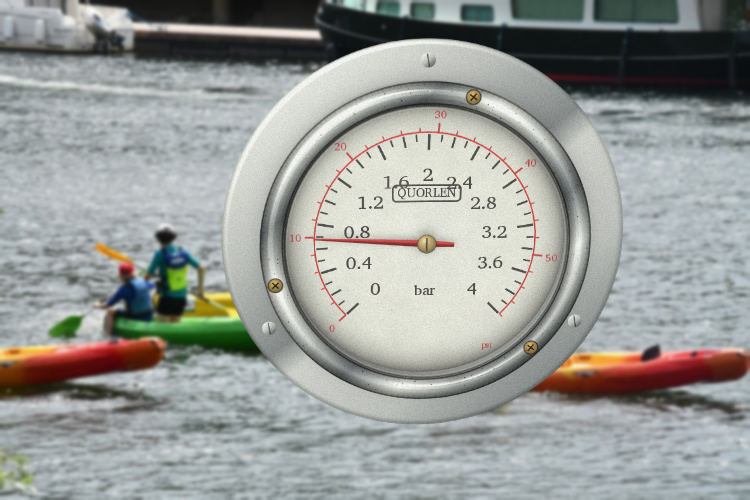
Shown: 0.7 bar
